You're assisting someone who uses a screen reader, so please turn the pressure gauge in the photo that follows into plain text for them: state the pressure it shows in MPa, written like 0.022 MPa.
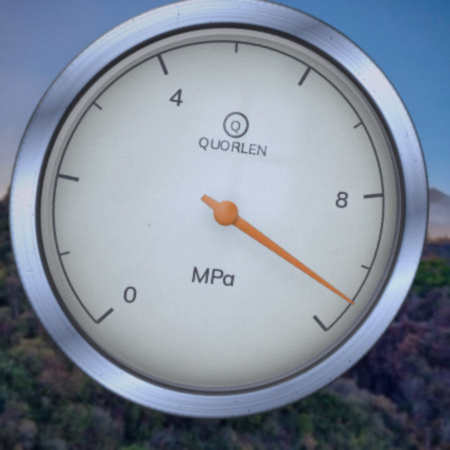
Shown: 9.5 MPa
